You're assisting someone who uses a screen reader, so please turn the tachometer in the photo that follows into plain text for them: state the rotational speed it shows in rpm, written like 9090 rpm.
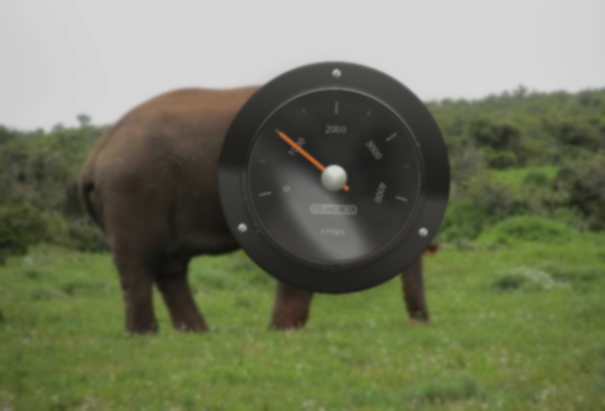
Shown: 1000 rpm
